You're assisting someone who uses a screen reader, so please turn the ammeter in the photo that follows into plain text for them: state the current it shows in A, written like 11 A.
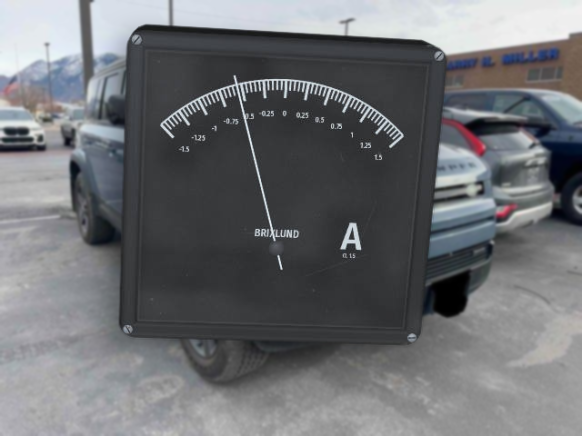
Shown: -0.55 A
